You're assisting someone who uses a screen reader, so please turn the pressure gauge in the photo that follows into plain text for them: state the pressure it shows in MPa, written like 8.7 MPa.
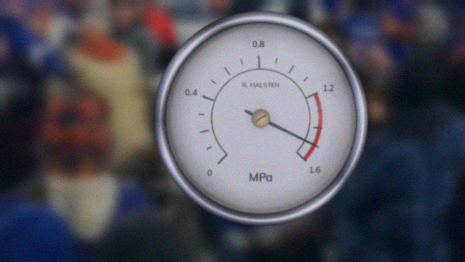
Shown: 1.5 MPa
